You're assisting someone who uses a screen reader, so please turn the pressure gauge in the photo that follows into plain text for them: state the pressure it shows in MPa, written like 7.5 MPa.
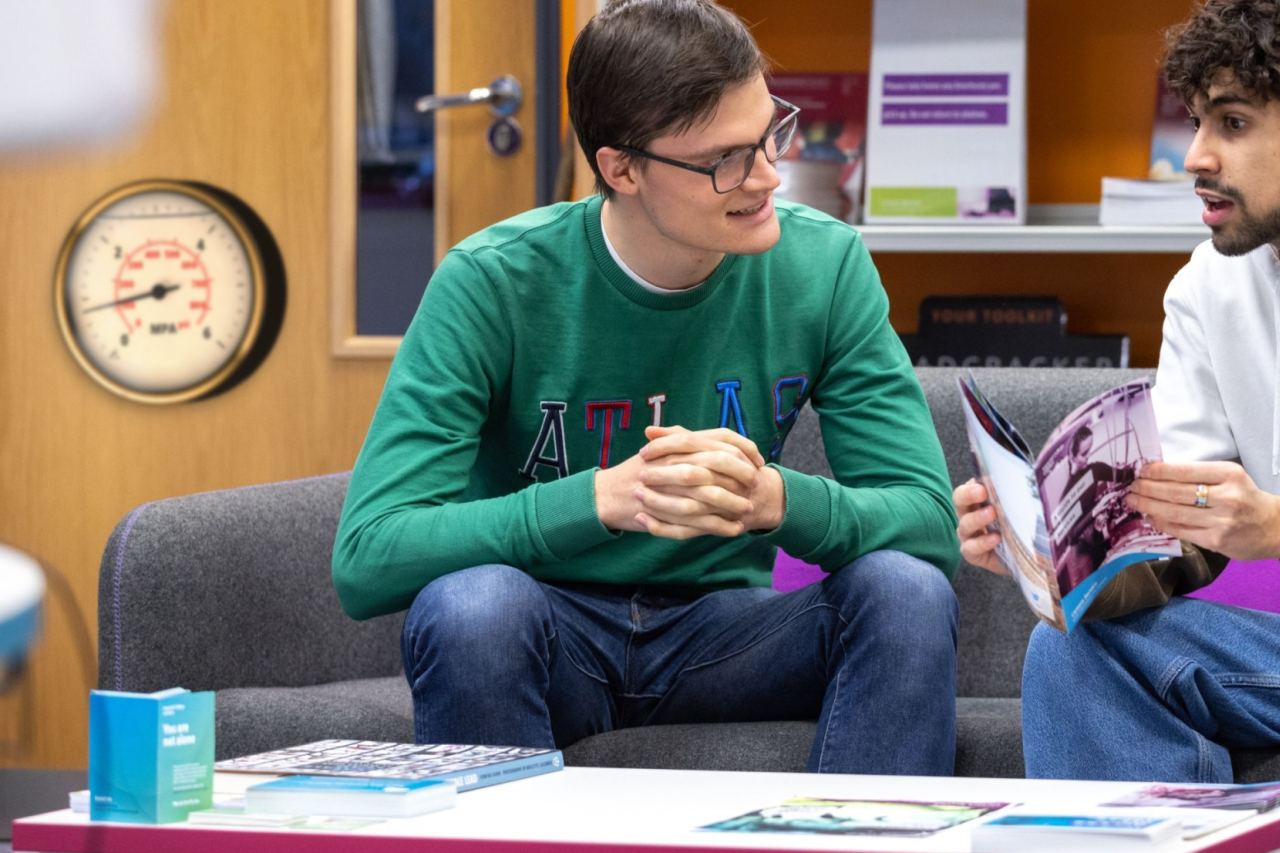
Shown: 0.8 MPa
